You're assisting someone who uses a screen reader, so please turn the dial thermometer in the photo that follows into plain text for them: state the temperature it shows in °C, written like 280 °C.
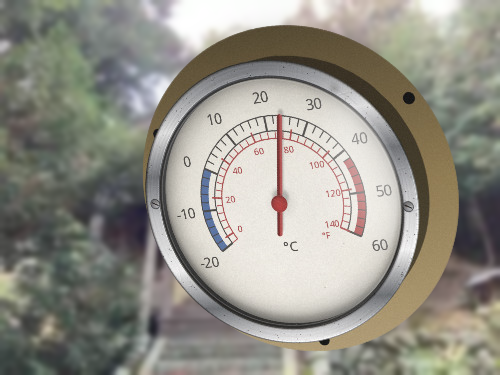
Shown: 24 °C
